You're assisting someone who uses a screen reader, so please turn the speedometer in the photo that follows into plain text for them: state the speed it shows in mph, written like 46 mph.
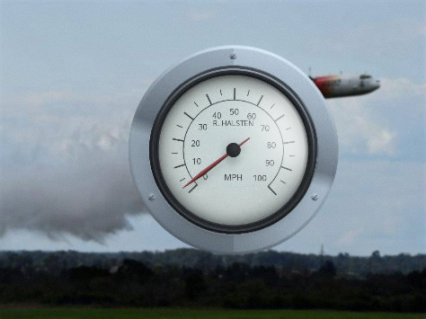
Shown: 2.5 mph
